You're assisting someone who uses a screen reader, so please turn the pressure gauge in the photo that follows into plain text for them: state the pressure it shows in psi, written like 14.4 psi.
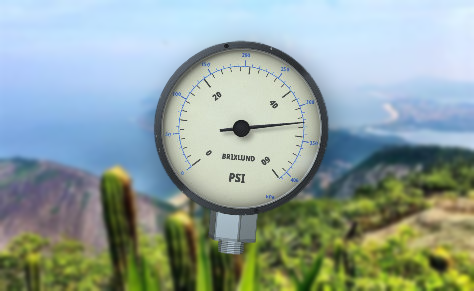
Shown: 47 psi
